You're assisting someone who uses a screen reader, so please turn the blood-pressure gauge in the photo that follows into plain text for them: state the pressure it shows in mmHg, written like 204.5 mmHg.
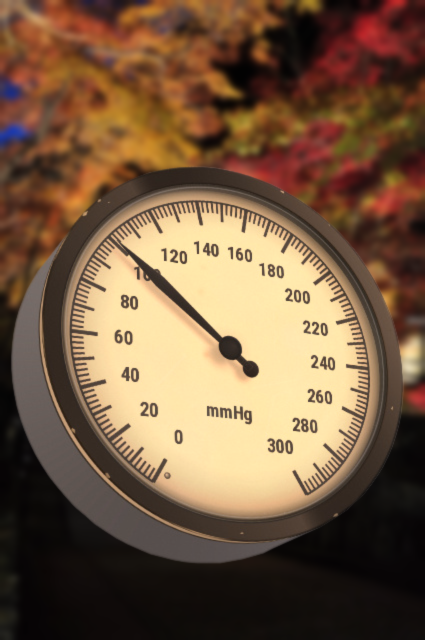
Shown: 100 mmHg
